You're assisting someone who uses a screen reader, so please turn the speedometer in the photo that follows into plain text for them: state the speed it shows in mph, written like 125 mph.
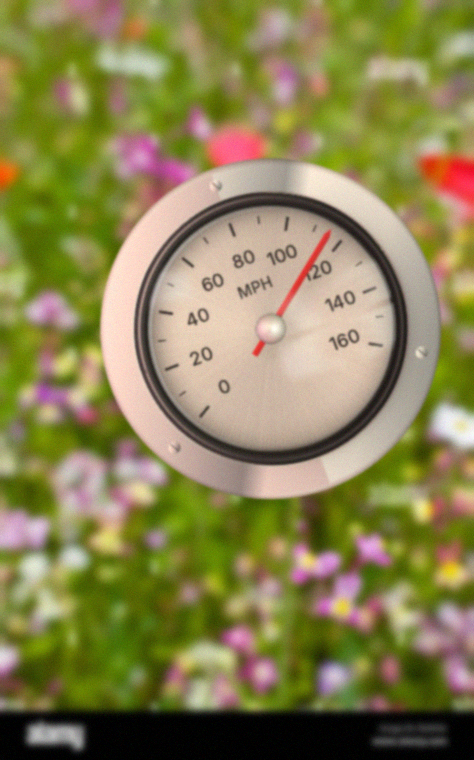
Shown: 115 mph
